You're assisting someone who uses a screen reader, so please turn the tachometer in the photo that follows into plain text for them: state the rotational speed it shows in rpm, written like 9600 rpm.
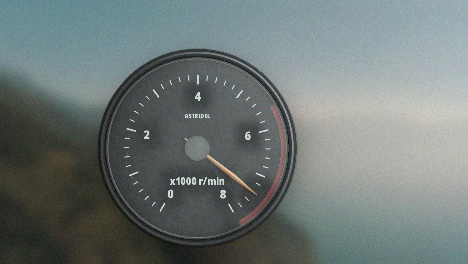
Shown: 7400 rpm
